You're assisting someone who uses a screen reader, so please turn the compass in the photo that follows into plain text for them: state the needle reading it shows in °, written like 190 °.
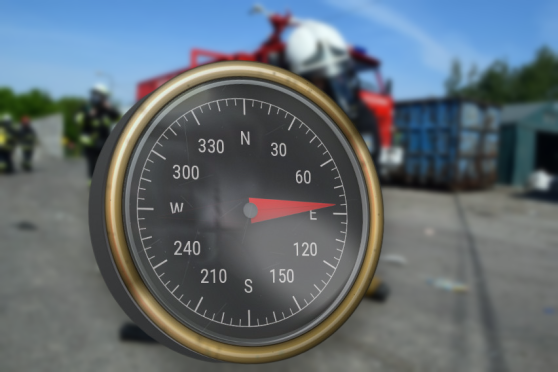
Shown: 85 °
